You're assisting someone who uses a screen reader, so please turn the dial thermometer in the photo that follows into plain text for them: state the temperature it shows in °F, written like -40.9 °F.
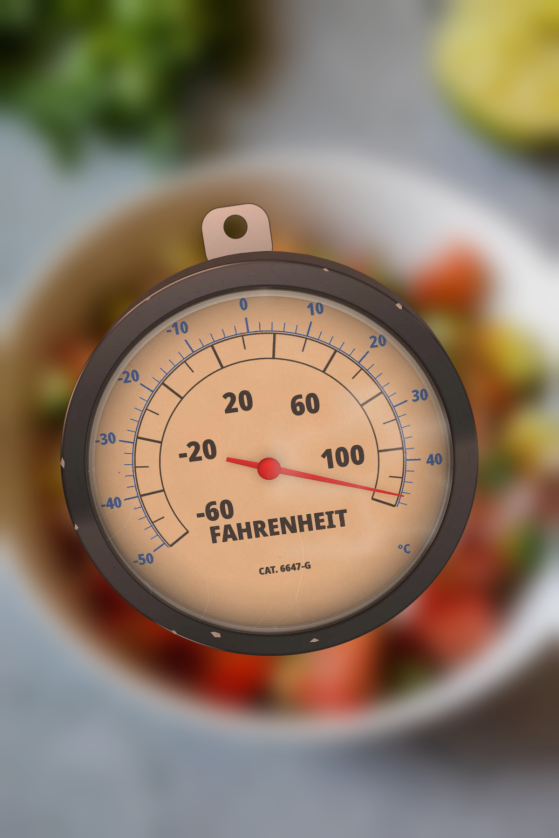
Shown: 115 °F
